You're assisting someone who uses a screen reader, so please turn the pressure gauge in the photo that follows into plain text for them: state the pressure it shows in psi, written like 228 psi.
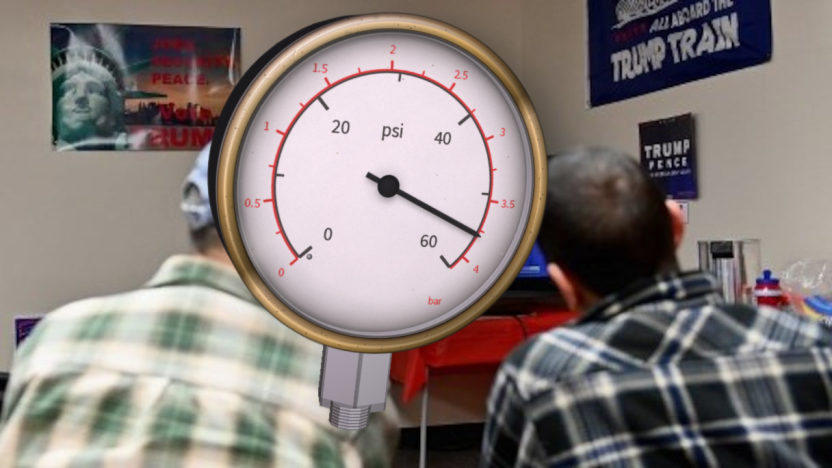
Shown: 55 psi
